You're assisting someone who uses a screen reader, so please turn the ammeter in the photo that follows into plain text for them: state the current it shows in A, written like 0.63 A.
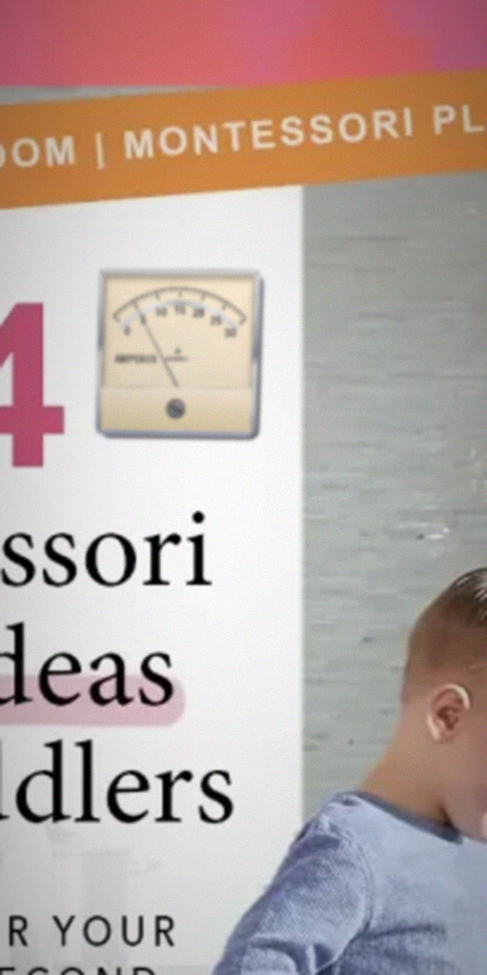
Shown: 5 A
